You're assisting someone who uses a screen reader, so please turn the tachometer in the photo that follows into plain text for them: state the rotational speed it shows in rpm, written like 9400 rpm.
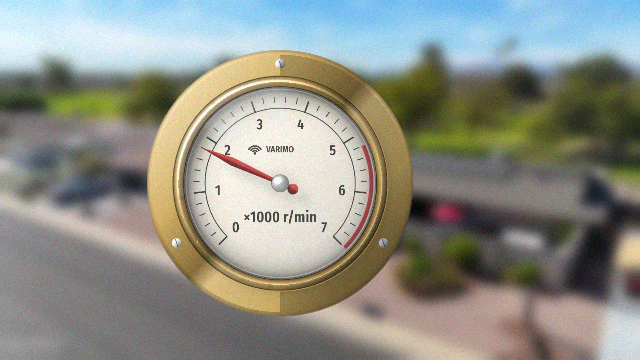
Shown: 1800 rpm
